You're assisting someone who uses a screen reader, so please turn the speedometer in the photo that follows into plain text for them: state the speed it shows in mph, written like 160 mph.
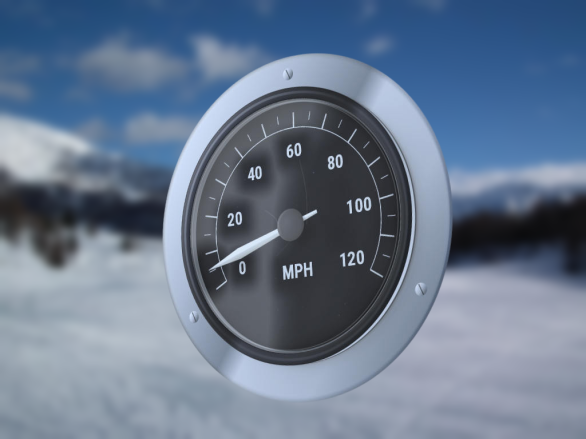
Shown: 5 mph
